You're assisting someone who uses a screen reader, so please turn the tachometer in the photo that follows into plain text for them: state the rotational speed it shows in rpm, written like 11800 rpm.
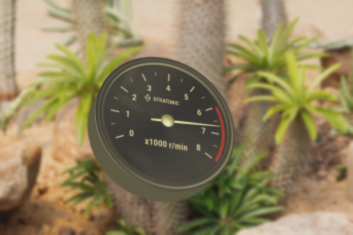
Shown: 6750 rpm
